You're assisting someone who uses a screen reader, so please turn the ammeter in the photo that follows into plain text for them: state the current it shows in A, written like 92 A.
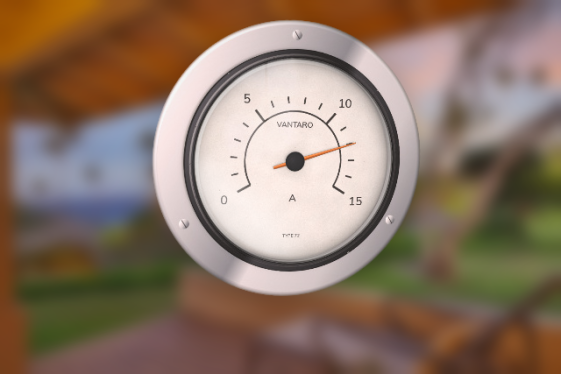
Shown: 12 A
